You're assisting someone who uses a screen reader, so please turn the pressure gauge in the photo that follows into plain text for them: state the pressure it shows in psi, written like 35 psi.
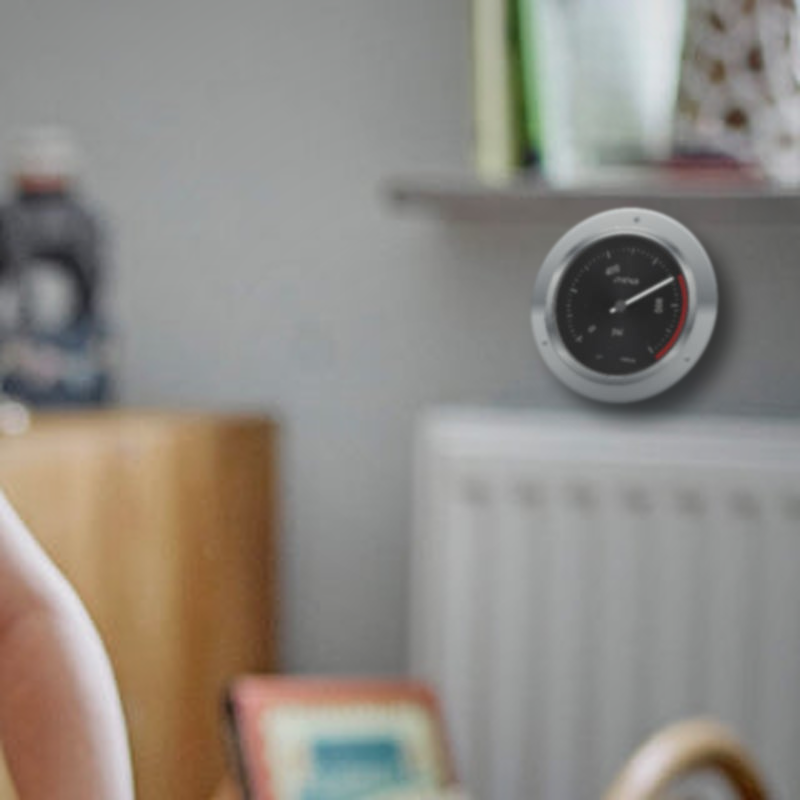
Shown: 700 psi
